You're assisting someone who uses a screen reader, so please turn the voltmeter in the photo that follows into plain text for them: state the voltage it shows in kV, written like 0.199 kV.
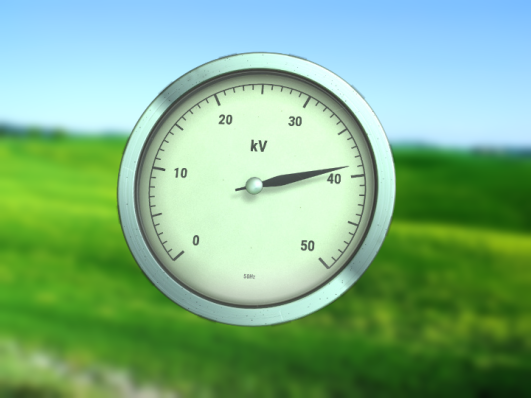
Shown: 39 kV
